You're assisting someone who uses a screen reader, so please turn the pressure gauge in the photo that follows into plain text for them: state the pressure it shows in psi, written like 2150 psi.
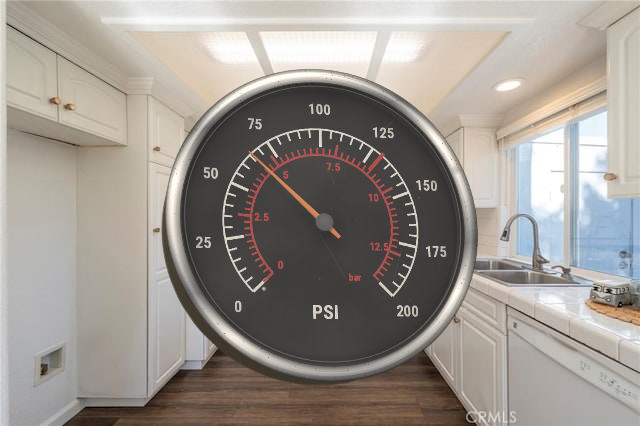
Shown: 65 psi
